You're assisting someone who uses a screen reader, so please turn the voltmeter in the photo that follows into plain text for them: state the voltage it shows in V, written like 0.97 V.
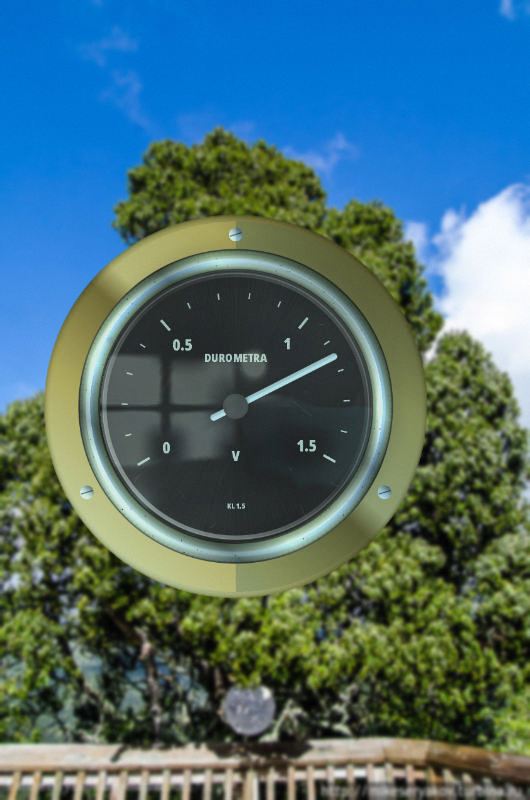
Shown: 1.15 V
